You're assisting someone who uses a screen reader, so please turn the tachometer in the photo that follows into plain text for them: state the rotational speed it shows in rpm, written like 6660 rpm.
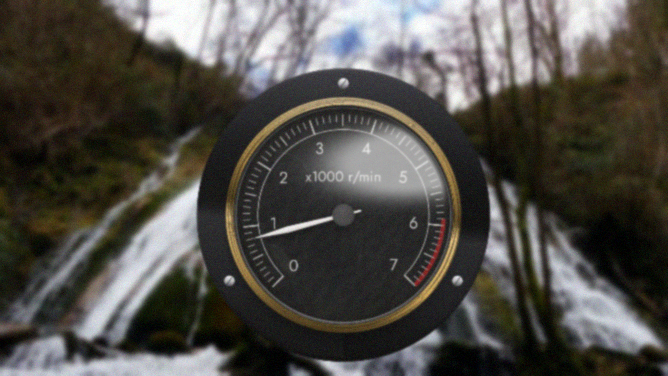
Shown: 800 rpm
